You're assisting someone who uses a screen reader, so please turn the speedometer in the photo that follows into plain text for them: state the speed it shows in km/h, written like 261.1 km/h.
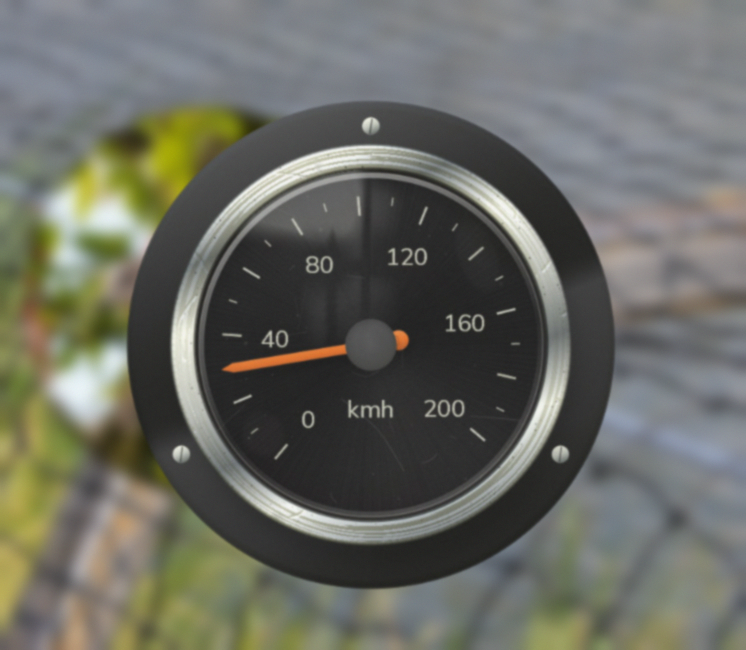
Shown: 30 km/h
